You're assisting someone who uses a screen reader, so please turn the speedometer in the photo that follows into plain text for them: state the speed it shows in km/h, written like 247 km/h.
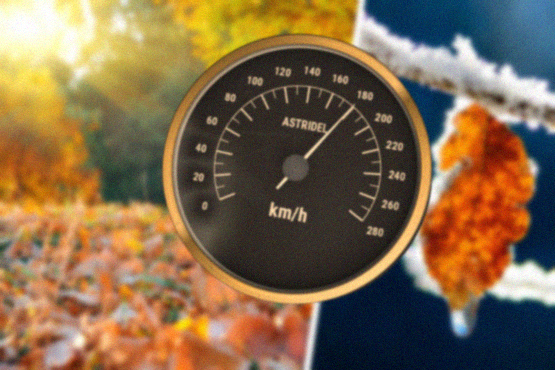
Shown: 180 km/h
